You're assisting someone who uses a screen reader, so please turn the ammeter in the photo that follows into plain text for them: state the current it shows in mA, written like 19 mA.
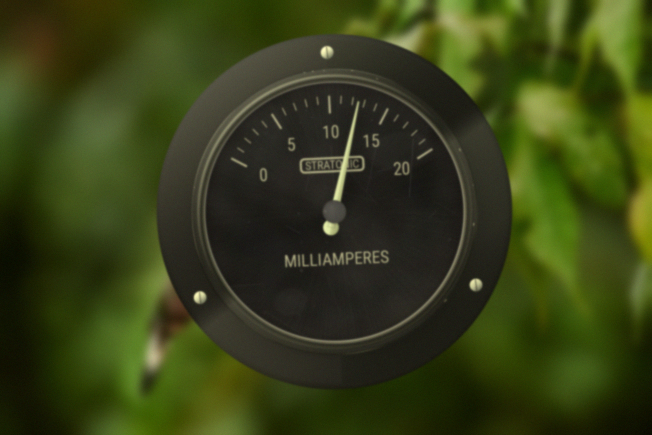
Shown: 12.5 mA
